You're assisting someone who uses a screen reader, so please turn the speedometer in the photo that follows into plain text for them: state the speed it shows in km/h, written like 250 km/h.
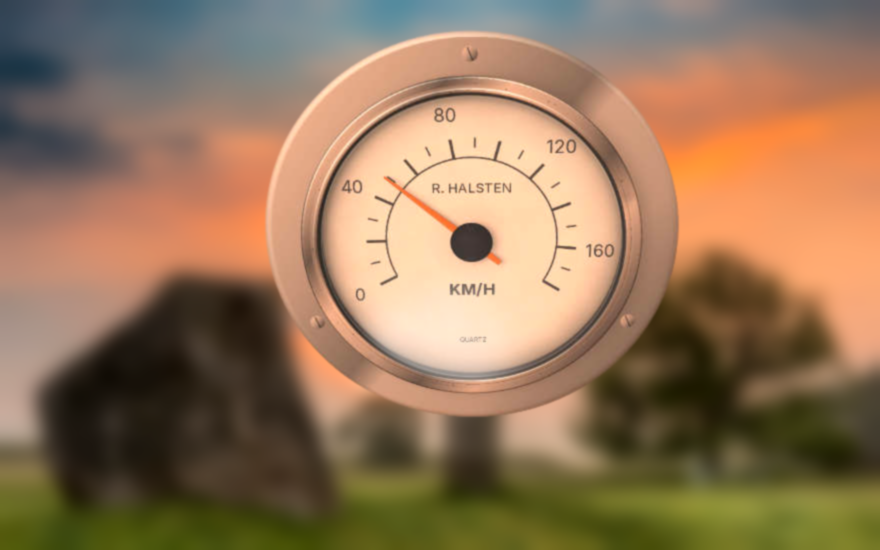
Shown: 50 km/h
